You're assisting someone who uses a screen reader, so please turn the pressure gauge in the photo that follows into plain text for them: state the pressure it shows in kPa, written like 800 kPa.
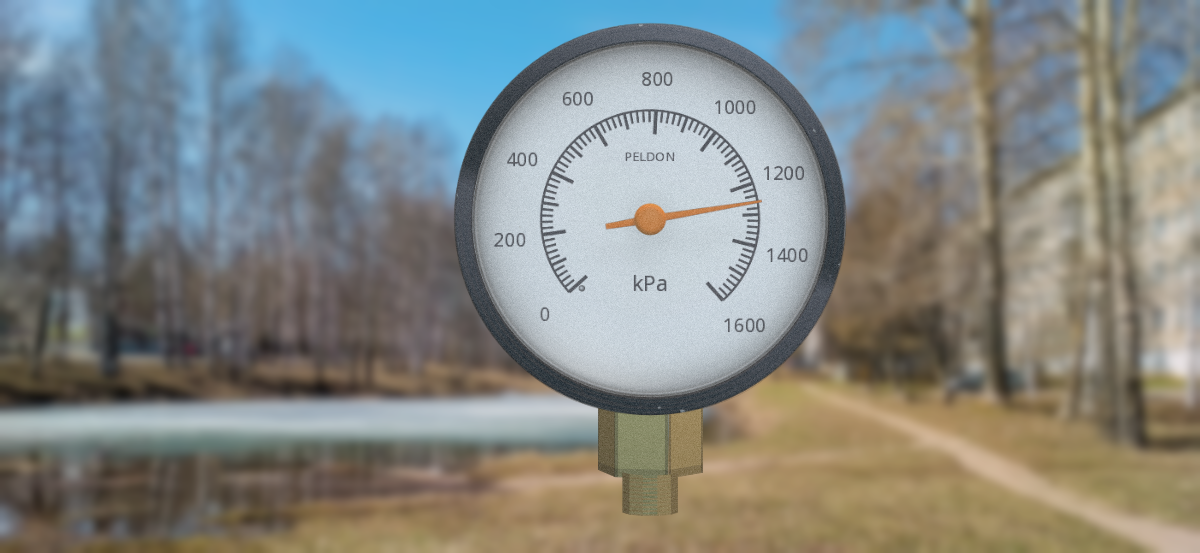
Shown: 1260 kPa
